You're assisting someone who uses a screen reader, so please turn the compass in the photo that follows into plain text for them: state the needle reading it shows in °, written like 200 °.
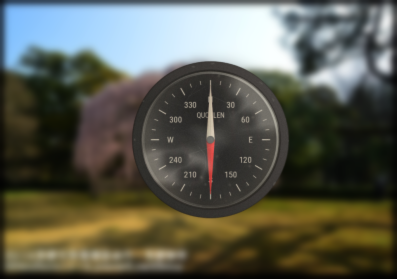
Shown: 180 °
